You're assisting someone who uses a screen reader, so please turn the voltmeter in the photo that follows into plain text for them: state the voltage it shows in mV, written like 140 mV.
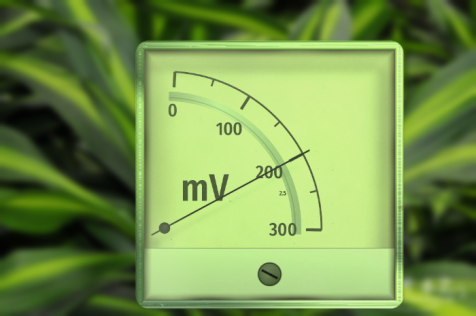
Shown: 200 mV
